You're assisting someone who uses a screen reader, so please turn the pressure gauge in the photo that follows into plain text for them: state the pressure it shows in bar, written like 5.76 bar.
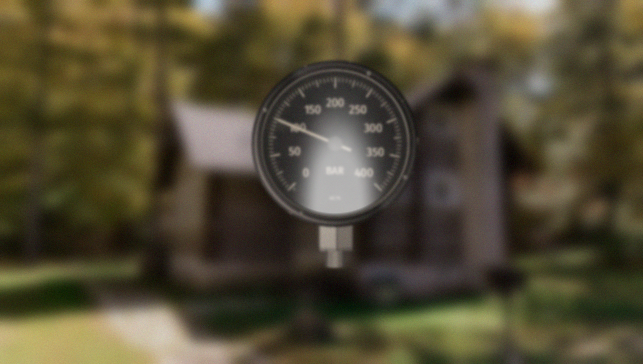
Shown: 100 bar
